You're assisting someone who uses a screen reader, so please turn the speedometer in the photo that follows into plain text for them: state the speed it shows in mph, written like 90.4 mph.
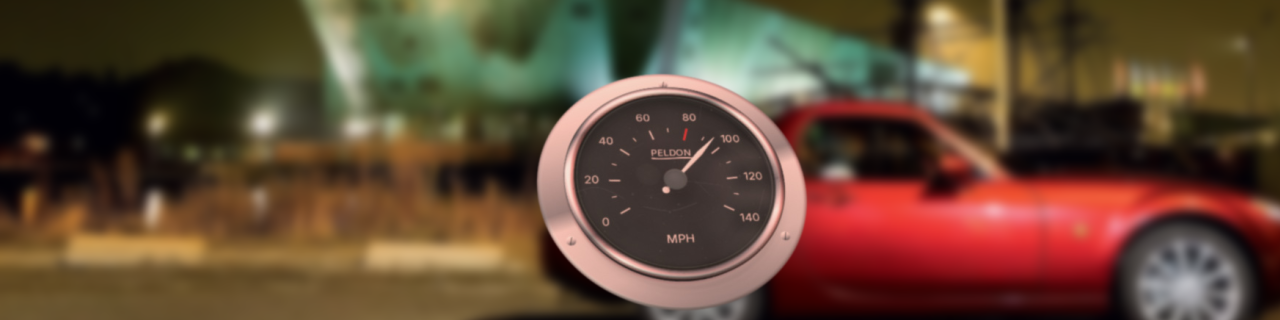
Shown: 95 mph
